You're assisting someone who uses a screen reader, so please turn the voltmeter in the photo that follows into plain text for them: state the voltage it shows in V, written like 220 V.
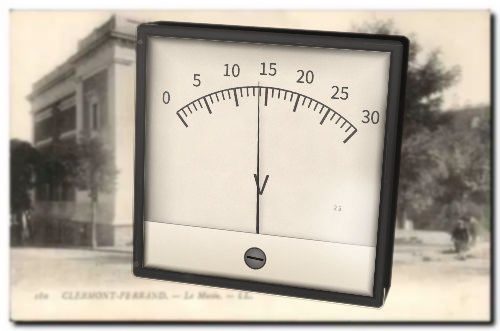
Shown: 14 V
